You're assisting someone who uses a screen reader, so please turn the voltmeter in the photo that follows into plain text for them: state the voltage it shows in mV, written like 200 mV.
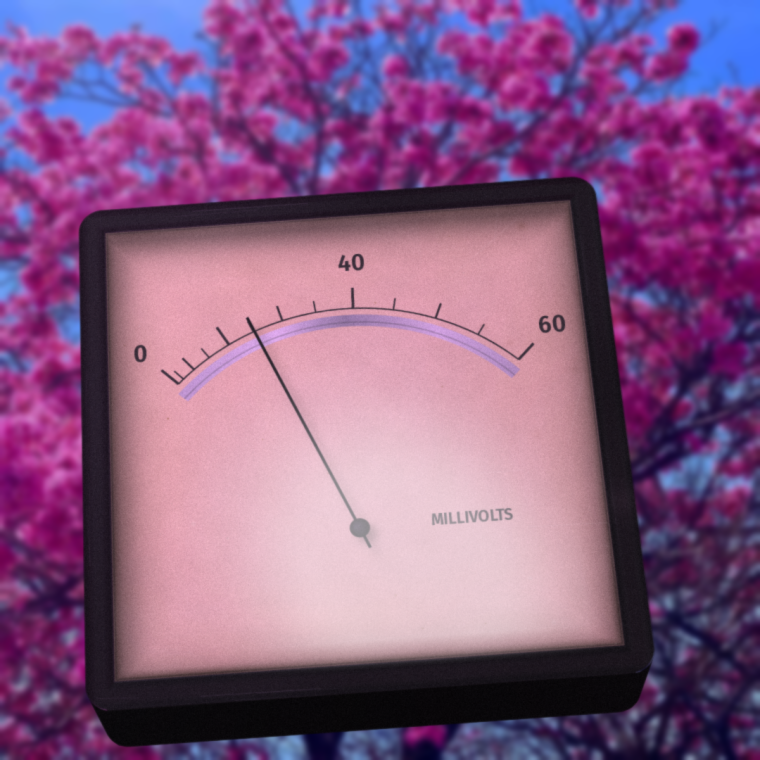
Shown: 25 mV
